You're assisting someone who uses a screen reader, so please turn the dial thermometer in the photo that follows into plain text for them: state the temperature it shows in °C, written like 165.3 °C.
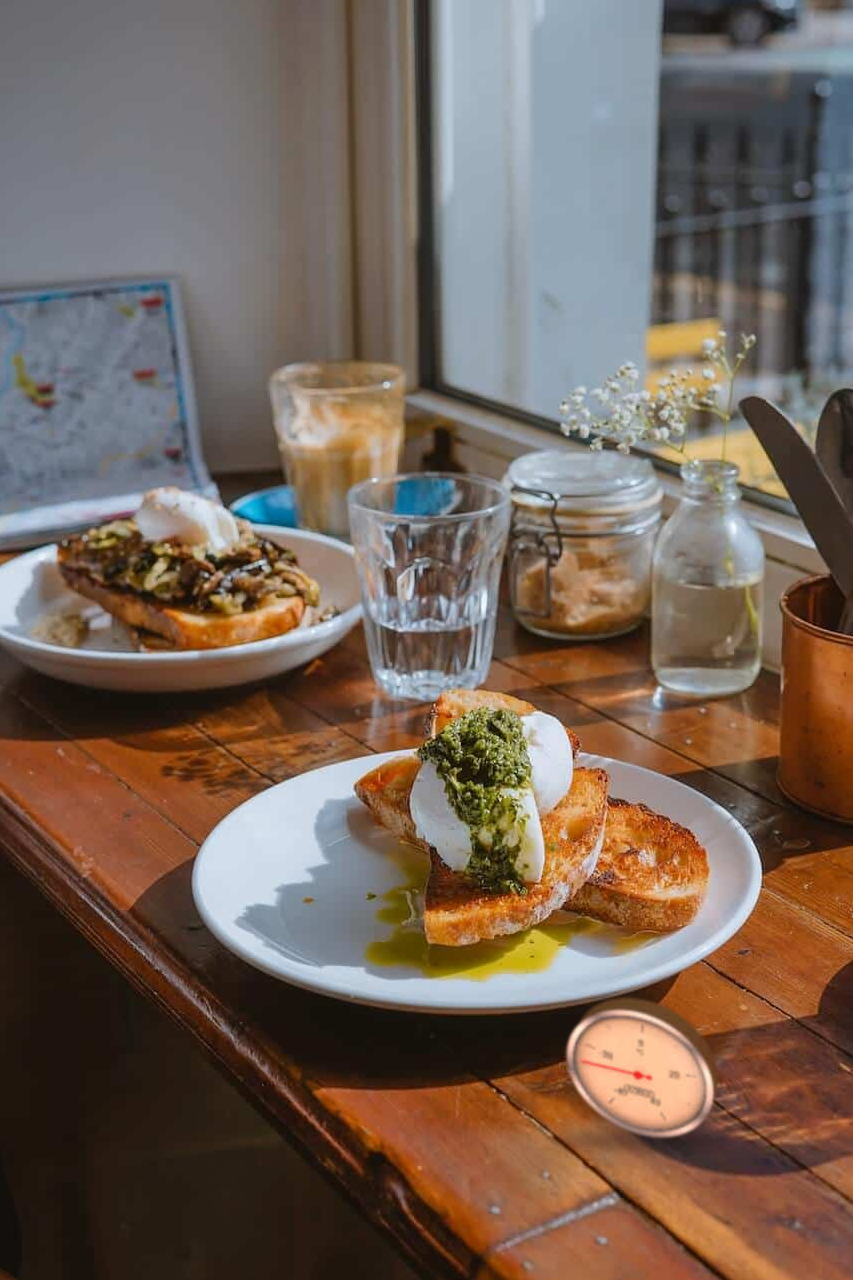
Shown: -25 °C
